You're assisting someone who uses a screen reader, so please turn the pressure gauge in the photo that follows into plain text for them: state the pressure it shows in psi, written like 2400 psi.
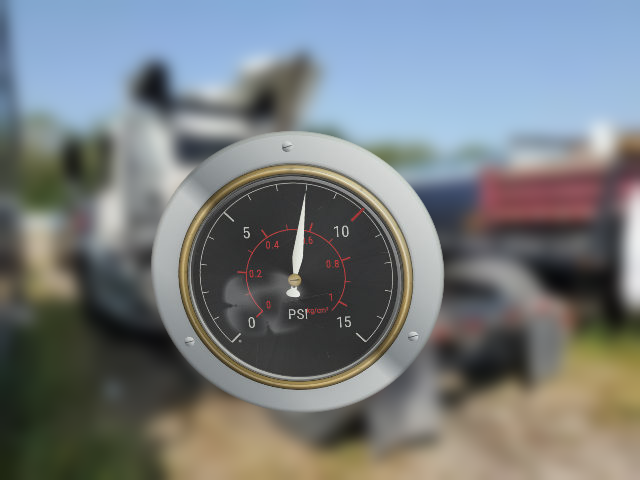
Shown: 8 psi
